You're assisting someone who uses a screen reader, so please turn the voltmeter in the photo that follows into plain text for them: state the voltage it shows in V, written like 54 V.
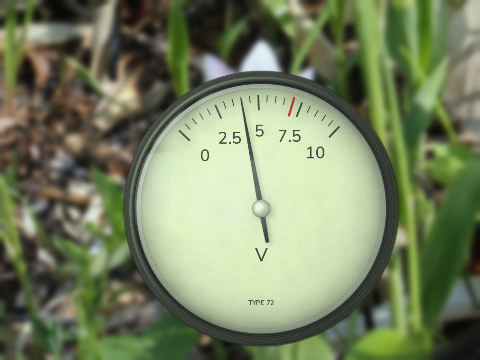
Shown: 4 V
